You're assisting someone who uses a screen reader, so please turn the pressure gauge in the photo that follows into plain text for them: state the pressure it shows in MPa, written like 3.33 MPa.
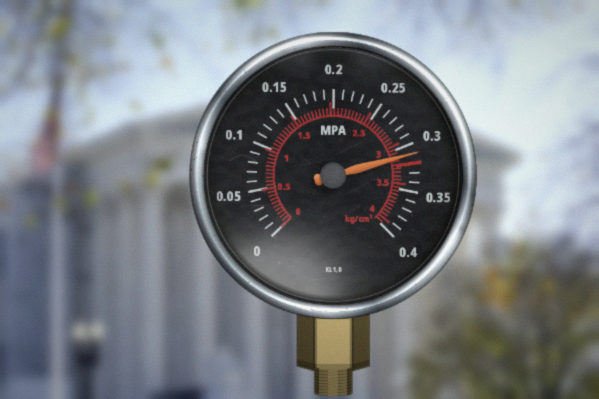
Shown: 0.31 MPa
